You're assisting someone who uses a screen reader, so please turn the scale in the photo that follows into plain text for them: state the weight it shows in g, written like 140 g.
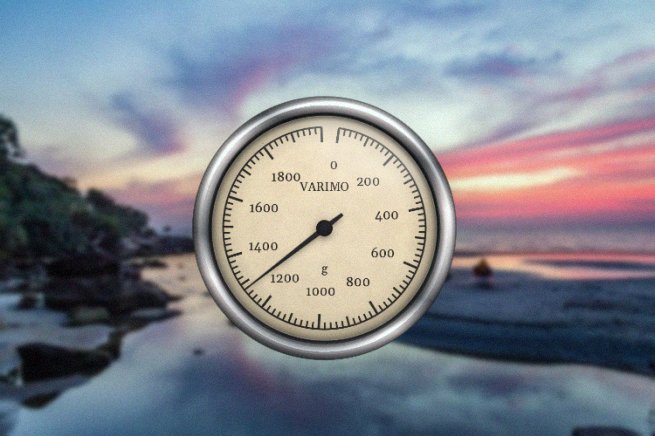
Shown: 1280 g
